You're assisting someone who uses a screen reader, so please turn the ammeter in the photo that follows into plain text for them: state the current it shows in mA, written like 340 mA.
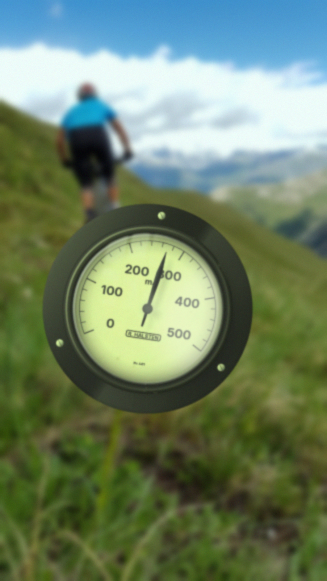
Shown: 270 mA
